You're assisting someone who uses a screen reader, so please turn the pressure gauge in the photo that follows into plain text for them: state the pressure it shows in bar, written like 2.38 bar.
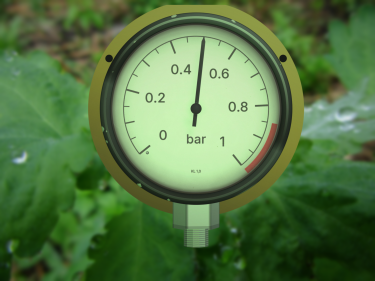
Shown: 0.5 bar
